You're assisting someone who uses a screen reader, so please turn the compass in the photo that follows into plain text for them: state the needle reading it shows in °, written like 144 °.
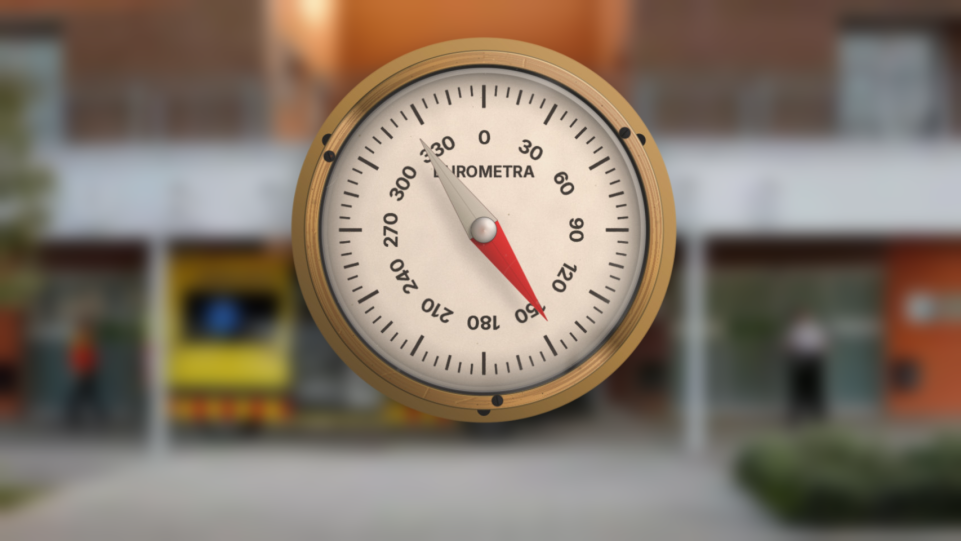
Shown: 145 °
